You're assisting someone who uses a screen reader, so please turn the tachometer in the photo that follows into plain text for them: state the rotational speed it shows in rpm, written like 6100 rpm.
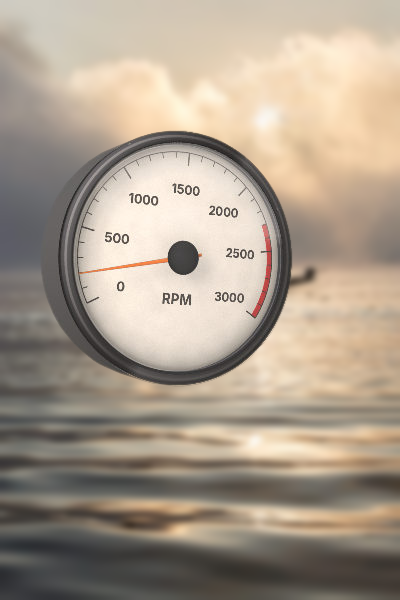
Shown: 200 rpm
